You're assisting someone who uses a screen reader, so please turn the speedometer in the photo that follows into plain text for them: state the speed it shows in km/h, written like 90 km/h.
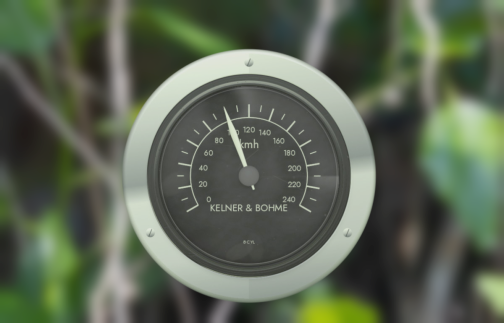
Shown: 100 km/h
